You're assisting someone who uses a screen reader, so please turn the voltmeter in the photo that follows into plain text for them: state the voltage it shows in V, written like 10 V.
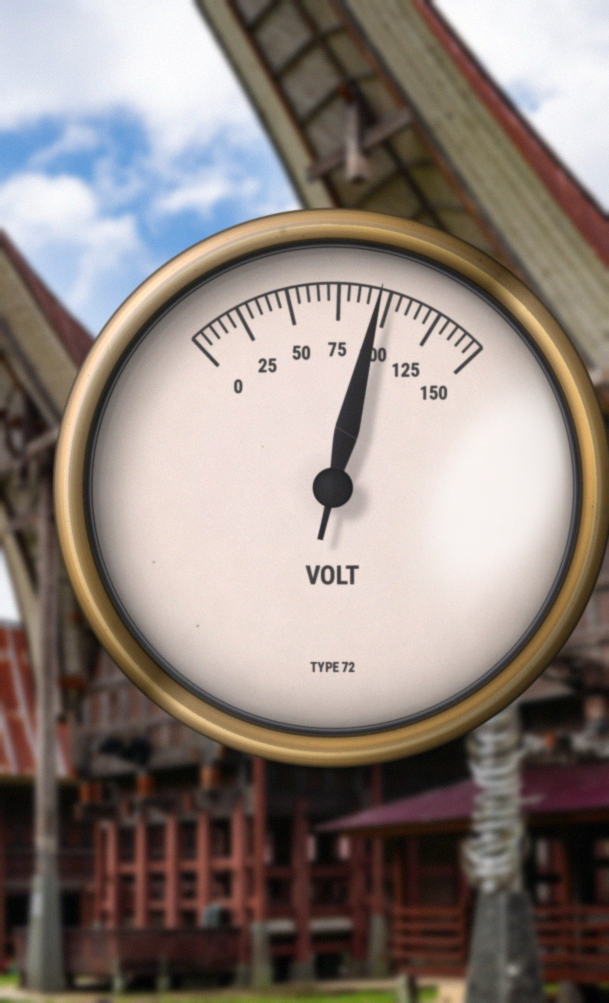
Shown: 95 V
